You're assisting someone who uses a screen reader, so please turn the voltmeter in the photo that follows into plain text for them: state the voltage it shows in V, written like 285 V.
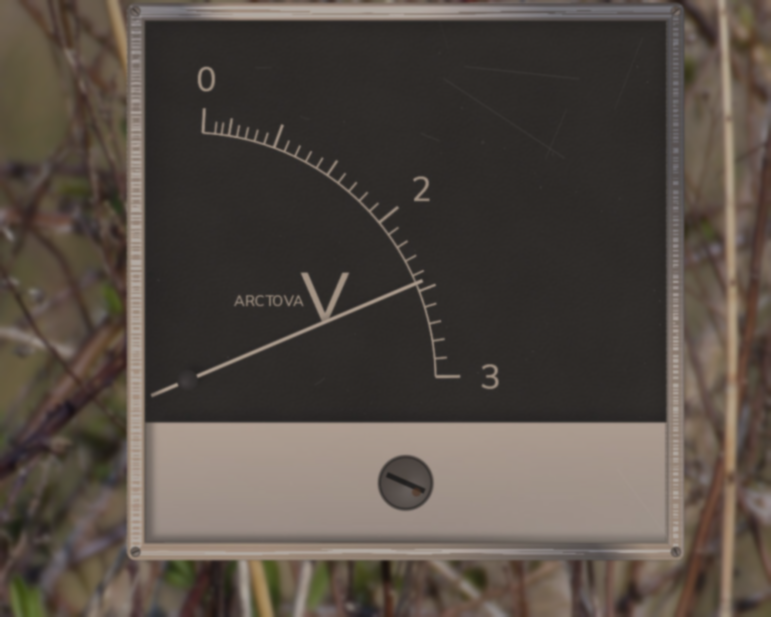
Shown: 2.45 V
